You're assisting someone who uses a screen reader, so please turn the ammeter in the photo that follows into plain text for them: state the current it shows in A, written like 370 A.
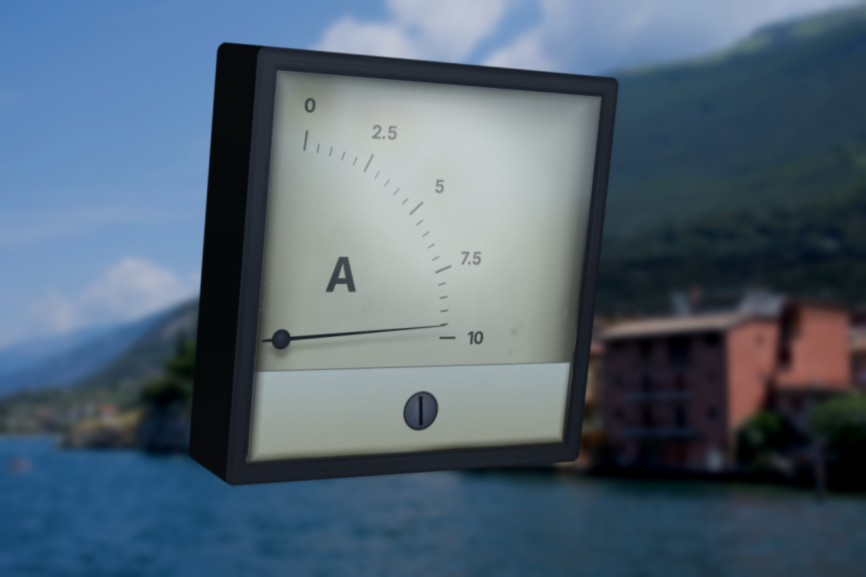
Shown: 9.5 A
